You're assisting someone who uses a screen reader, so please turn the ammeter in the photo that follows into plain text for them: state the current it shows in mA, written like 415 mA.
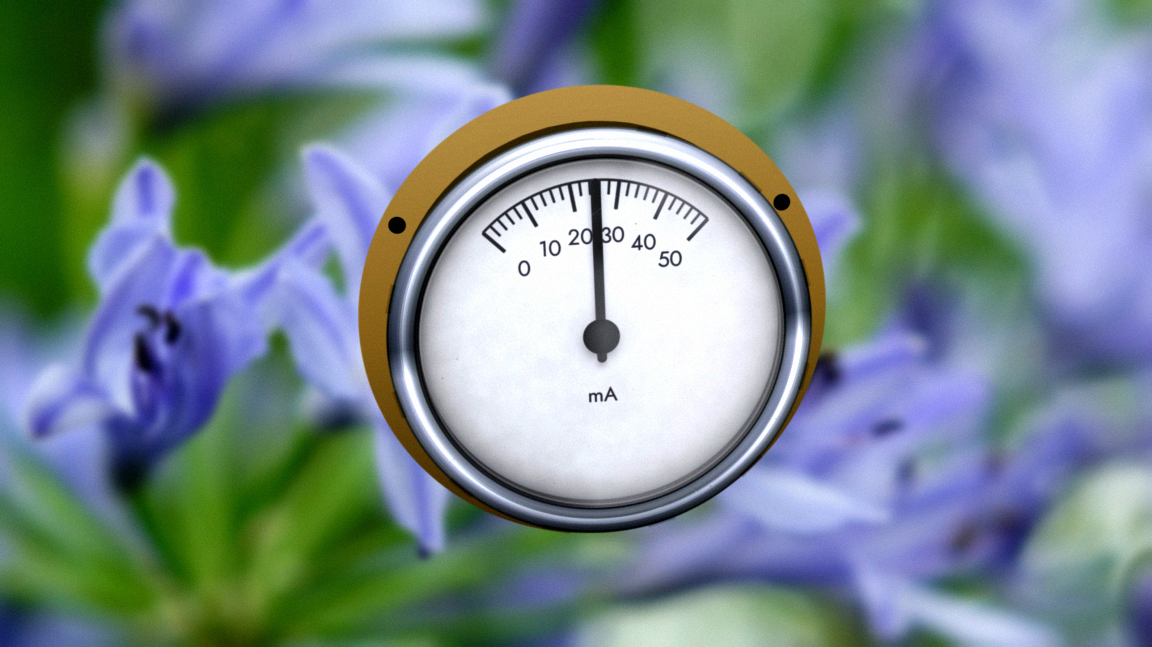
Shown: 25 mA
